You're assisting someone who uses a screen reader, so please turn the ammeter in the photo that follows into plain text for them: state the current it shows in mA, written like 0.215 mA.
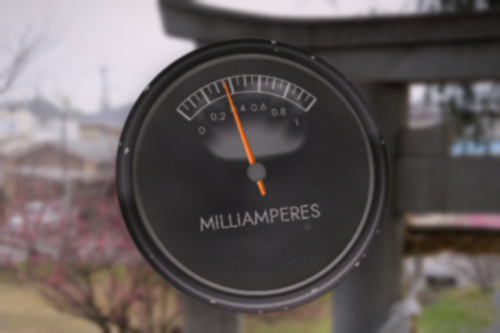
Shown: 0.35 mA
